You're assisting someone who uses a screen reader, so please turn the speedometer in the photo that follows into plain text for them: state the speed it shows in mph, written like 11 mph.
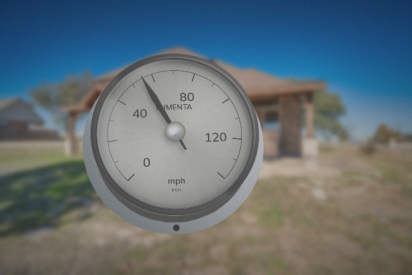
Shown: 55 mph
